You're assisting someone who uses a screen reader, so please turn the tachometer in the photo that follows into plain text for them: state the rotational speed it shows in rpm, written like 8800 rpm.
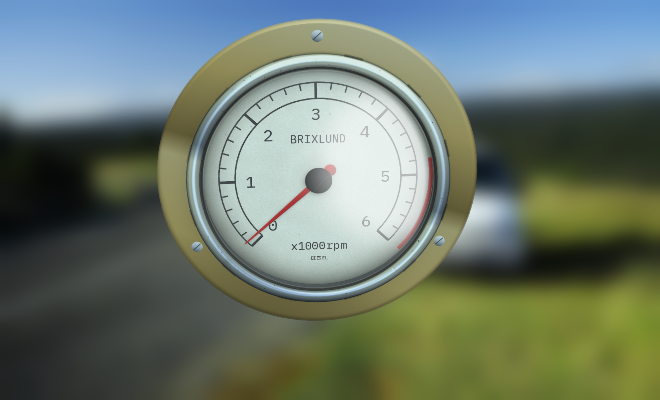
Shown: 100 rpm
